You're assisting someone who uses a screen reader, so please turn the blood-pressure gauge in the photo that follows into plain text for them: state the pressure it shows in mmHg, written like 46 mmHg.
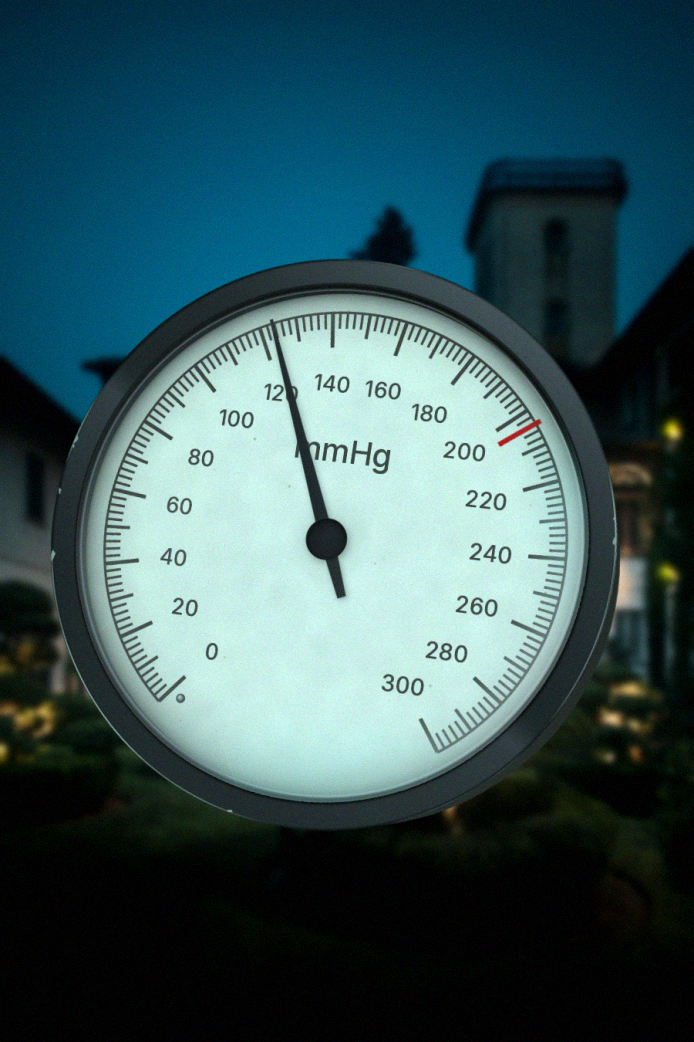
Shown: 124 mmHg
